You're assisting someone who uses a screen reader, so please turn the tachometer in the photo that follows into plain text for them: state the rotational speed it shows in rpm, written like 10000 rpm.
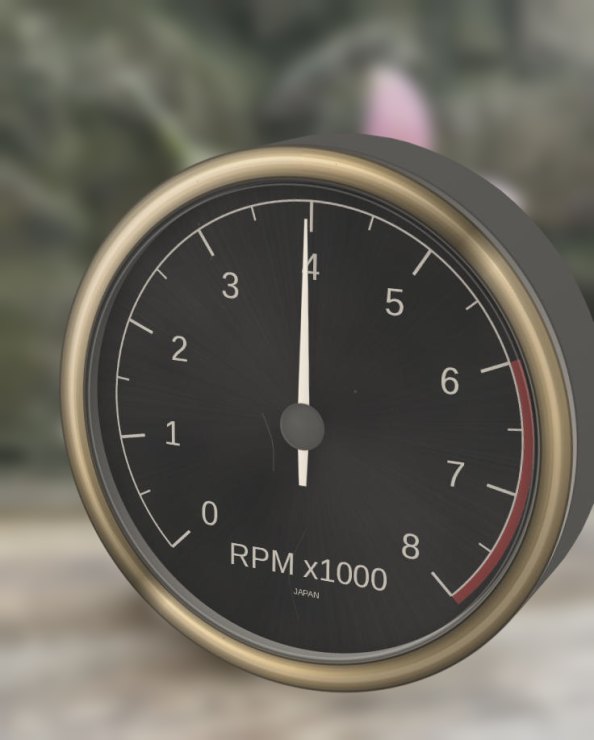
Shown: 4000 rpm
